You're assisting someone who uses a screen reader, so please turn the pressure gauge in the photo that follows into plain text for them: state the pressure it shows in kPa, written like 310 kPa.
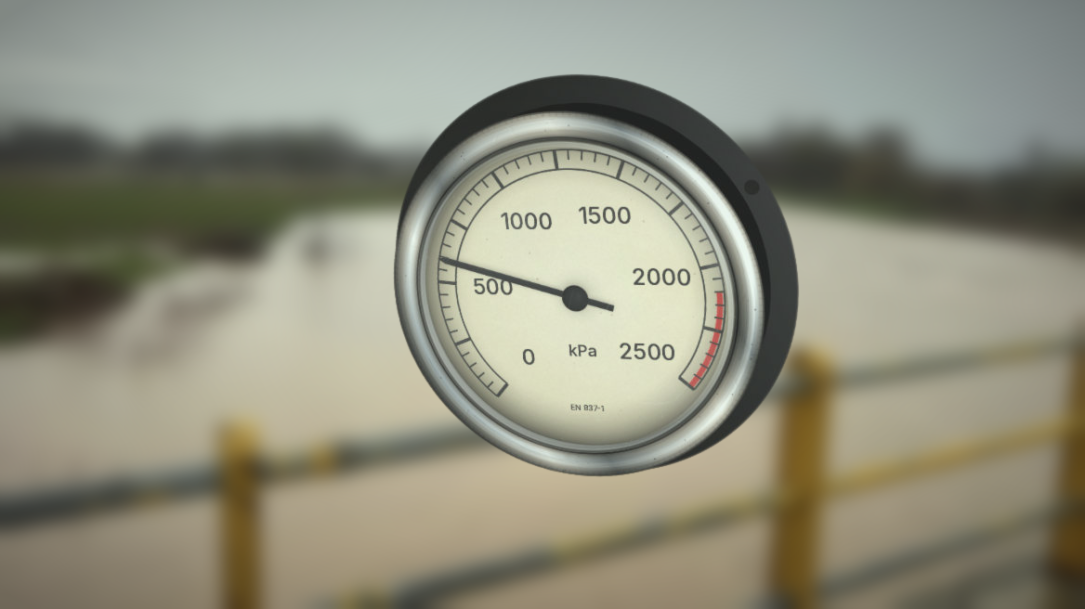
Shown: 600 kPa
